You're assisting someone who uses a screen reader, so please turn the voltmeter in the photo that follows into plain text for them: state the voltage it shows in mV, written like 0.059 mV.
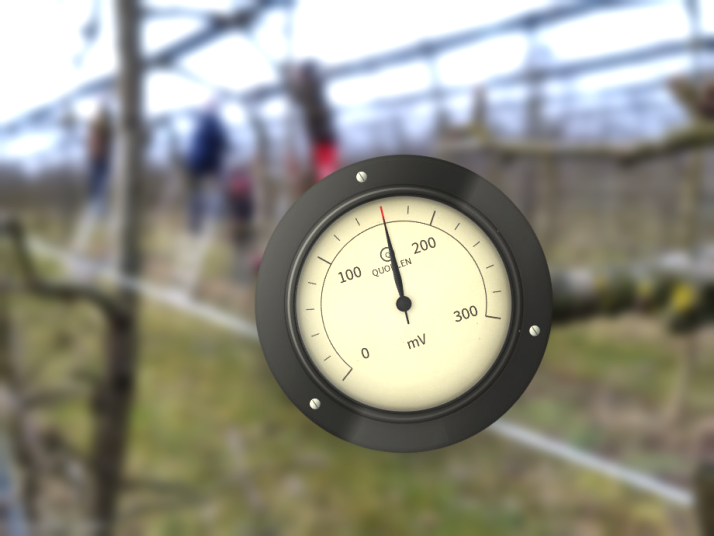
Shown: 160 mV
